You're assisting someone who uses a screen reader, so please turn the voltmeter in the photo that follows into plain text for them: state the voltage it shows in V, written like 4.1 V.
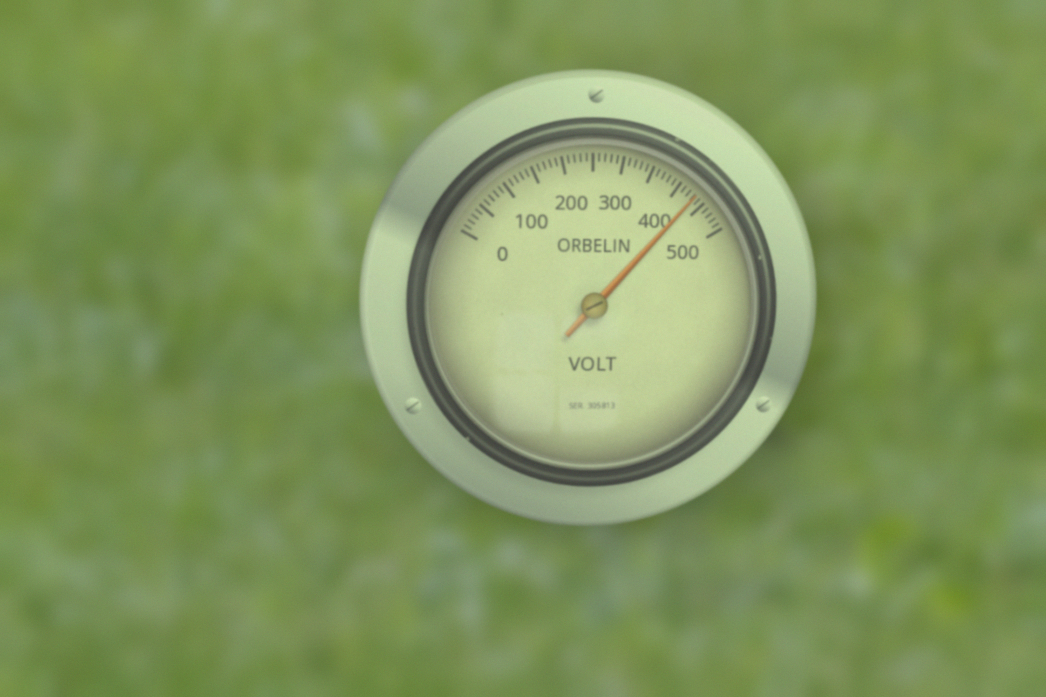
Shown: 430 V
